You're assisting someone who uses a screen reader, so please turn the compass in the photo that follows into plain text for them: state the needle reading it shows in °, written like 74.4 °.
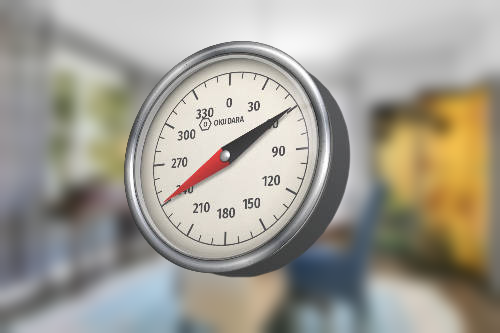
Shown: 240 °
